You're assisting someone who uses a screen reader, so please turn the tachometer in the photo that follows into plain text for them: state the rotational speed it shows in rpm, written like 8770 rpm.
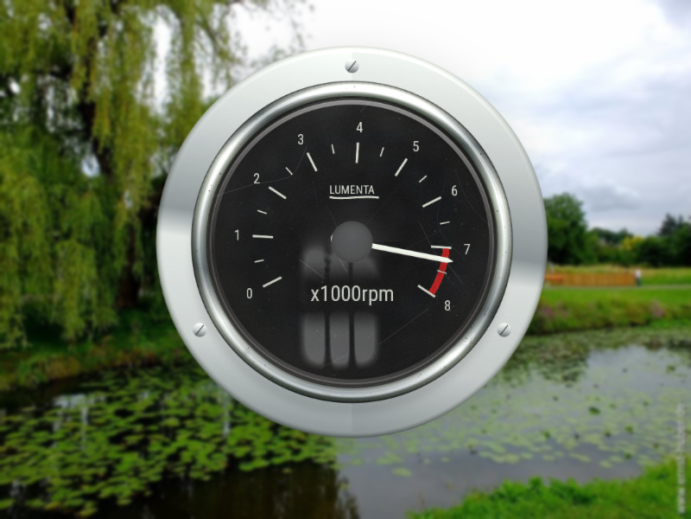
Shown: 7250 rpm
